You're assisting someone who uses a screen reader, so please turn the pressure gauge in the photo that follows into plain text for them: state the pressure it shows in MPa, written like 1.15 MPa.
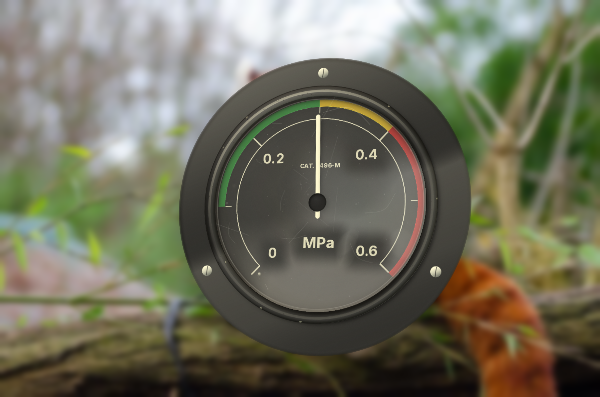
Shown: 0.3 MPa
